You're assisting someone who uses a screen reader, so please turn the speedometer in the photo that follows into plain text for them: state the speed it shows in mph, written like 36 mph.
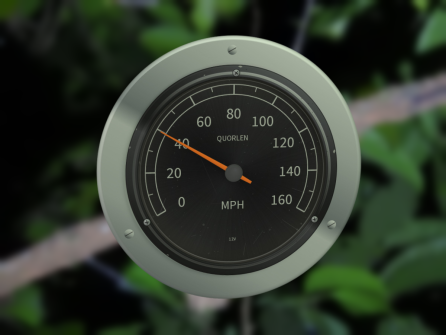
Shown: 40 mph
